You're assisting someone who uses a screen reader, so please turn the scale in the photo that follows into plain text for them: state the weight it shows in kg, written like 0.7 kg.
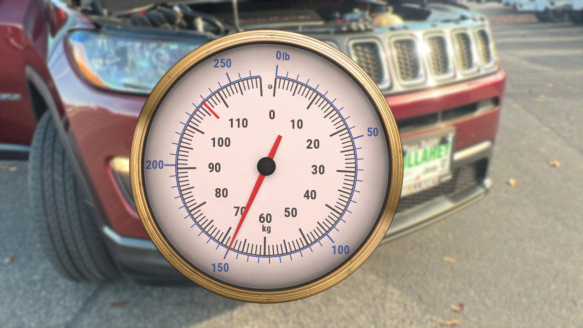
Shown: 68 kg
